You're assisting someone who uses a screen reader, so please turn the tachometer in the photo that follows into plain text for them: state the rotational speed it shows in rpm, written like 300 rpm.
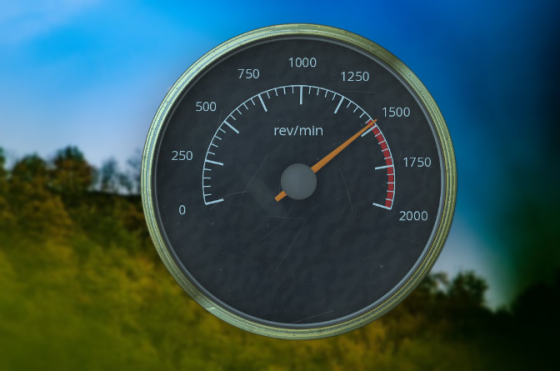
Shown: 1475 rpm
